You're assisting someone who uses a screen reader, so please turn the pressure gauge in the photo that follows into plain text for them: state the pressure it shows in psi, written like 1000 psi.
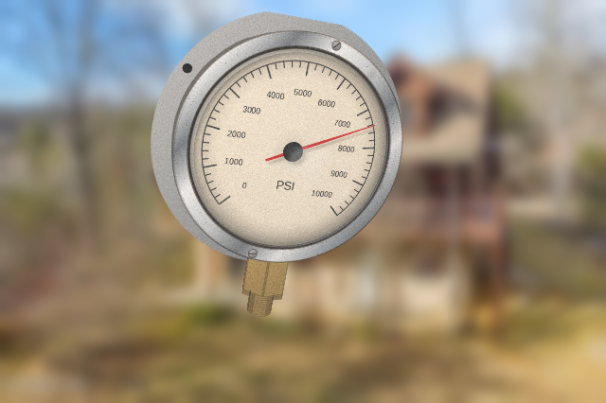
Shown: 7400 psi
